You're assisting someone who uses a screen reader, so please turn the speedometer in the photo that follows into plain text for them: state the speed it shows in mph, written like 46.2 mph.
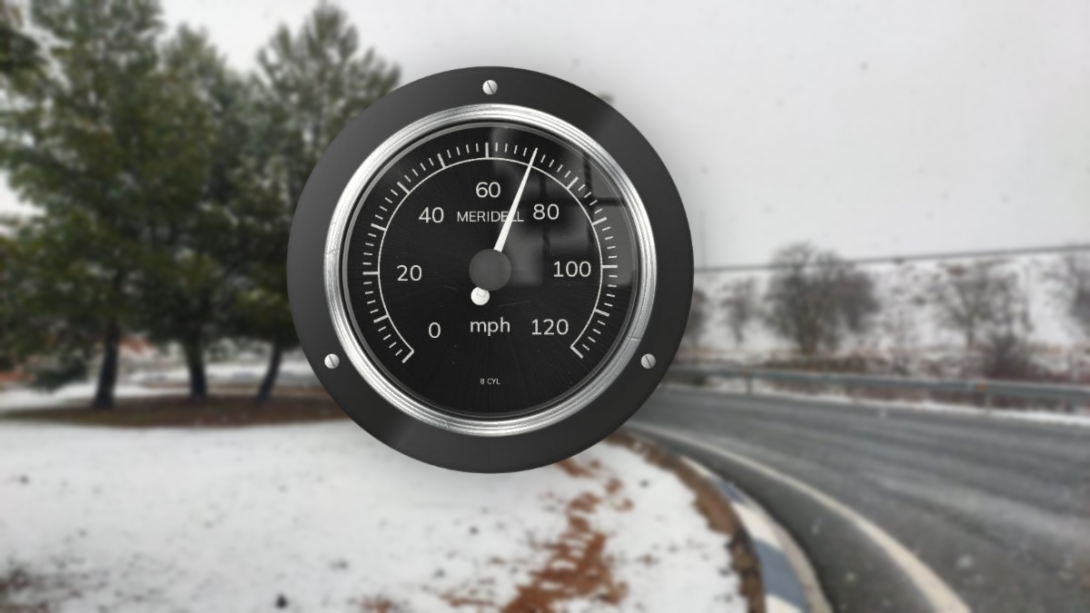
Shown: 70 mph
